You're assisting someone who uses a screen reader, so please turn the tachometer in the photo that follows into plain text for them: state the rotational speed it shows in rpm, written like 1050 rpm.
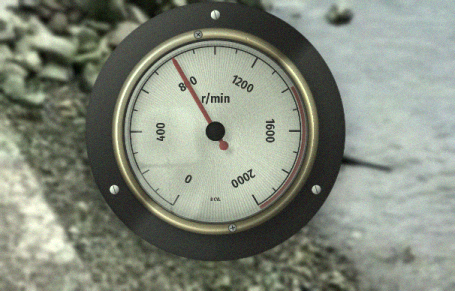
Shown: 800 rpm
